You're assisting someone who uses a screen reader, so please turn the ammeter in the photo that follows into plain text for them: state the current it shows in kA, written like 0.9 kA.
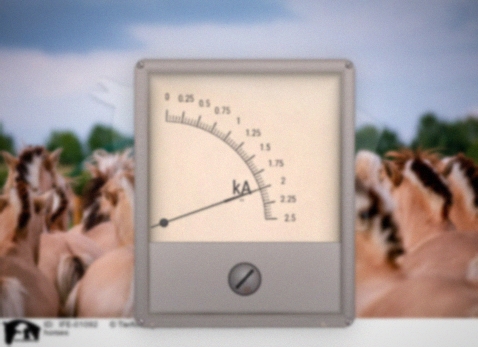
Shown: 2 kA
